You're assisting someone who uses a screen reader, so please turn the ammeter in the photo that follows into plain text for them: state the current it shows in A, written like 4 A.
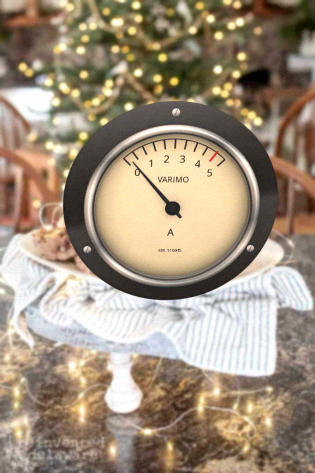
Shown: 0.25 A
